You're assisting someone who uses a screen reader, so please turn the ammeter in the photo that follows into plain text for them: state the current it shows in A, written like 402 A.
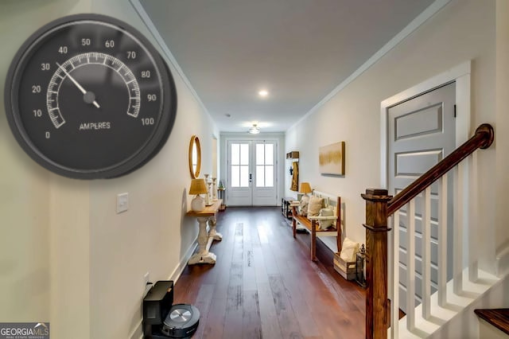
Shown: 35 A
